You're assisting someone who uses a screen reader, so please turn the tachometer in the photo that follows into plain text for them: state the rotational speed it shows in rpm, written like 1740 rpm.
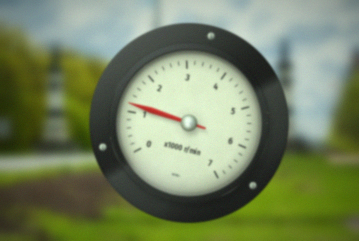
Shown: 1200 rpm
